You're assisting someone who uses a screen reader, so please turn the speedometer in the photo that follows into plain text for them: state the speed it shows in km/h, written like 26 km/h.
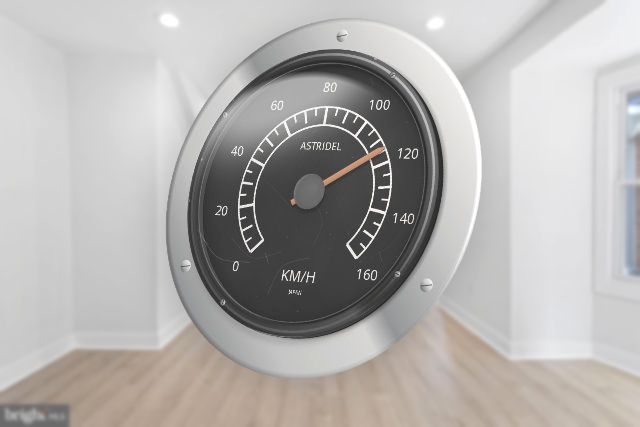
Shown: 115 km/h
